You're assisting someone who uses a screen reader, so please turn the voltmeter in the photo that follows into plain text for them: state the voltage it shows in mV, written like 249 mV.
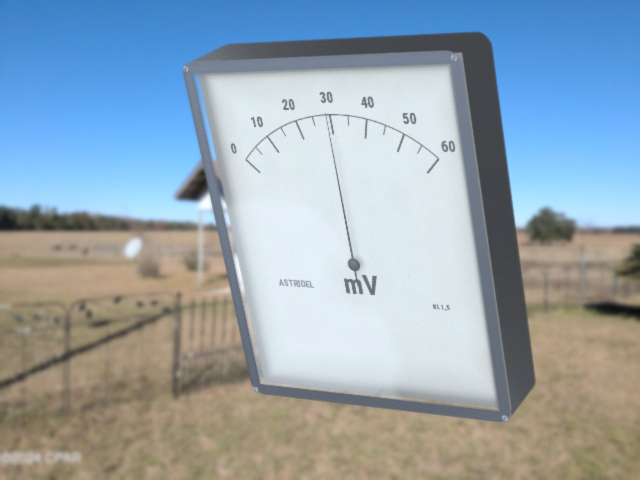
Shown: 30 mV
